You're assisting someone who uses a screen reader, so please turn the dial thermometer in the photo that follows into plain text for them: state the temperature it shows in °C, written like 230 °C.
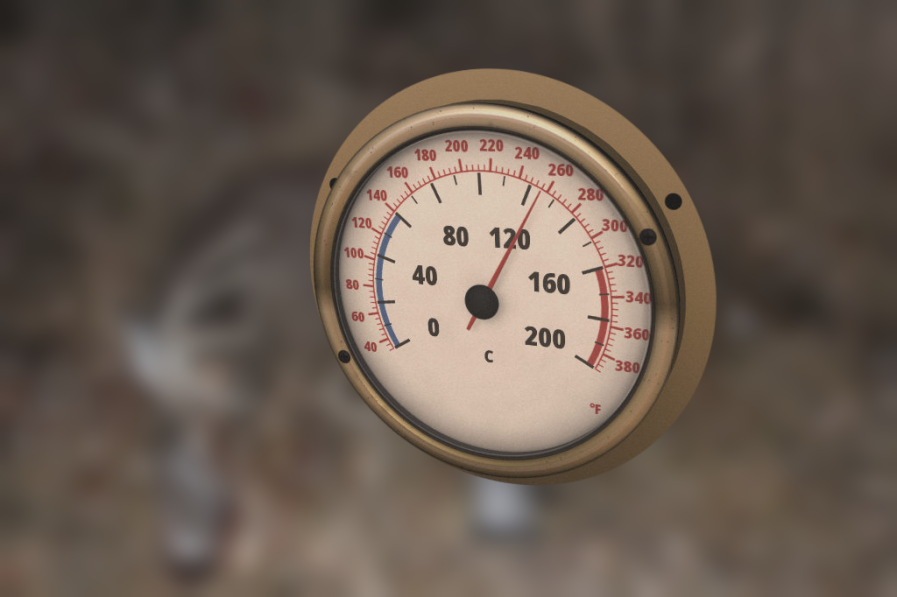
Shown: 125 °C
